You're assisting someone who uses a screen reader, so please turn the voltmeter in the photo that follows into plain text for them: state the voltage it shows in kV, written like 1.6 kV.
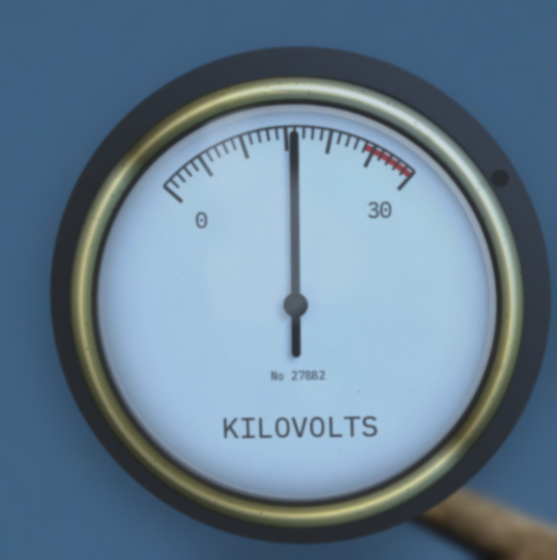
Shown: 16 kV
